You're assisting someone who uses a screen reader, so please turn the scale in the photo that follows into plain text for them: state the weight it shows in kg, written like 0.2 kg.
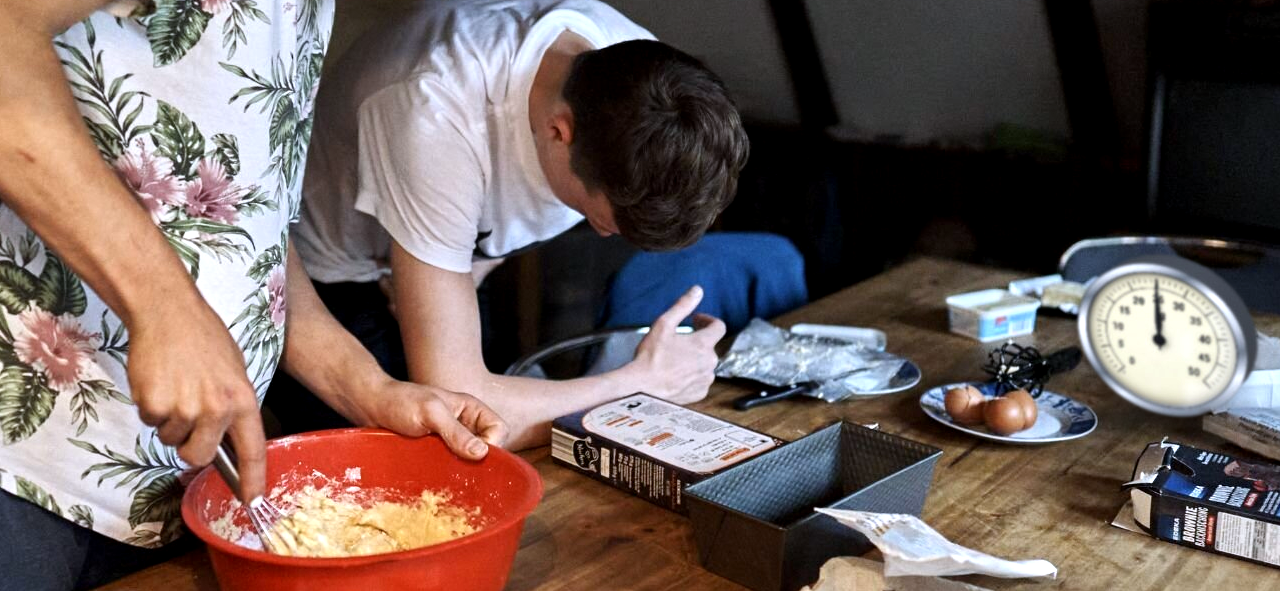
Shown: 25 kg
